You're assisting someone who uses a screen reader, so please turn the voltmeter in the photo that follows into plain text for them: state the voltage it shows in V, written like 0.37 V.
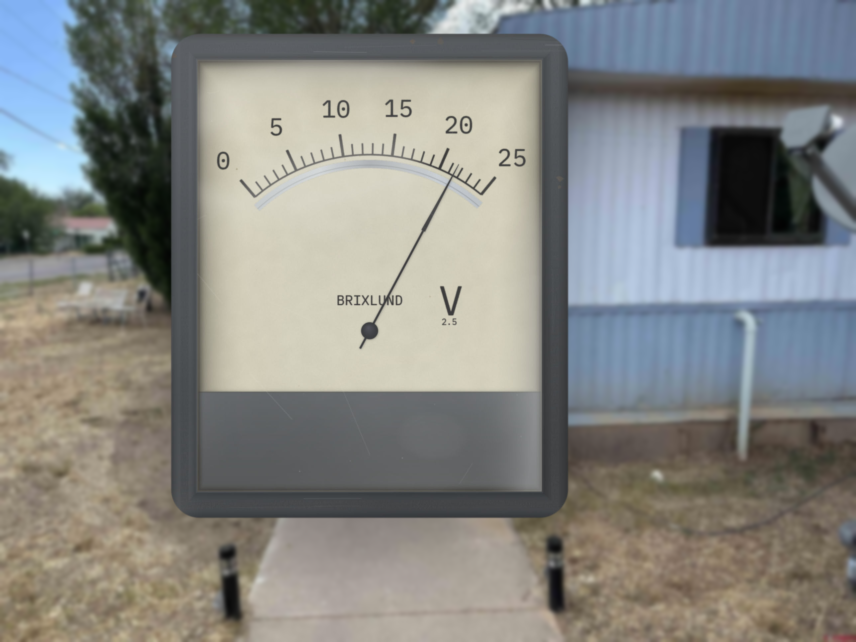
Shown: 21.5 V
